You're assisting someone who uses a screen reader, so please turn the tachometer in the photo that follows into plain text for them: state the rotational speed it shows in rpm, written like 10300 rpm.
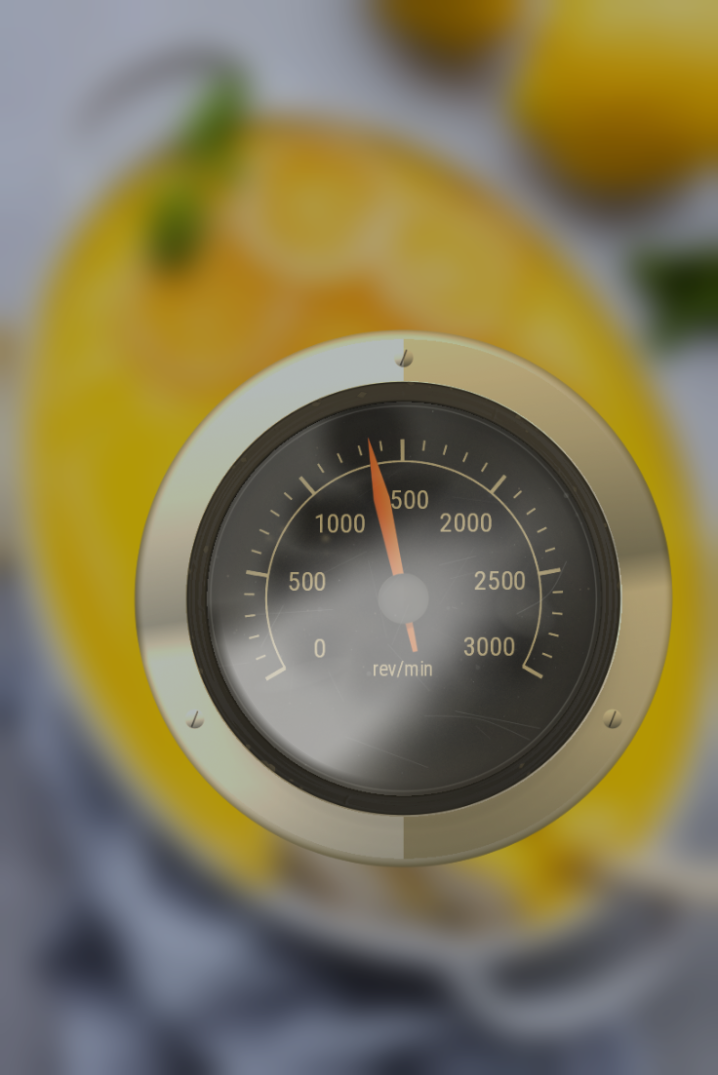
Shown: 1350 rpm
